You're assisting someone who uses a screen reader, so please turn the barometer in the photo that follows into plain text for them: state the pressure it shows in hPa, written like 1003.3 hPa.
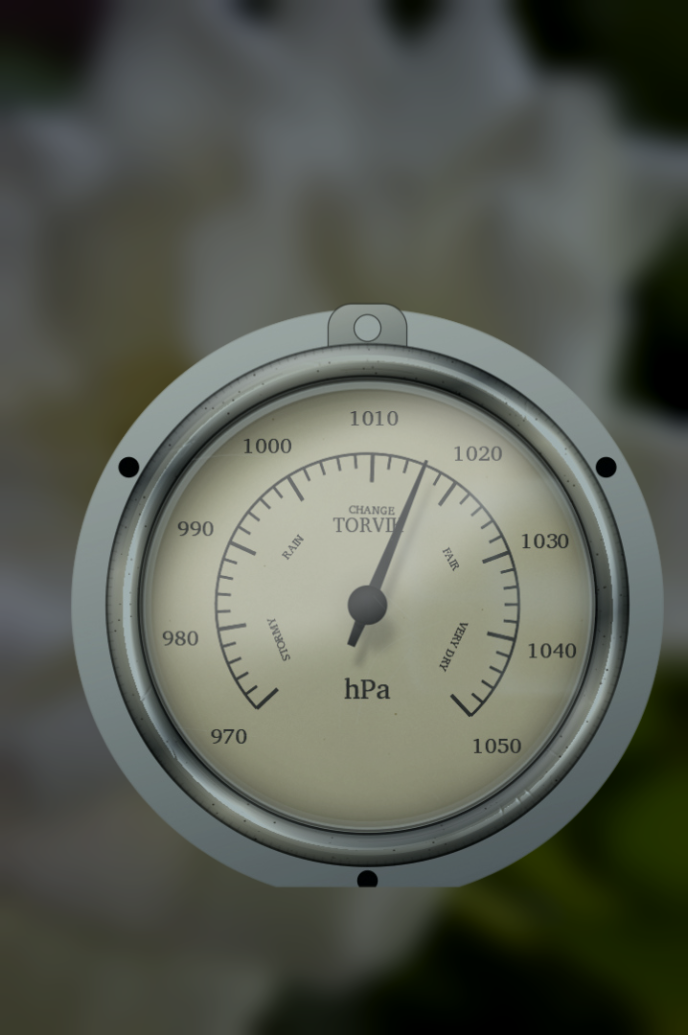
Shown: 1016 hPa
